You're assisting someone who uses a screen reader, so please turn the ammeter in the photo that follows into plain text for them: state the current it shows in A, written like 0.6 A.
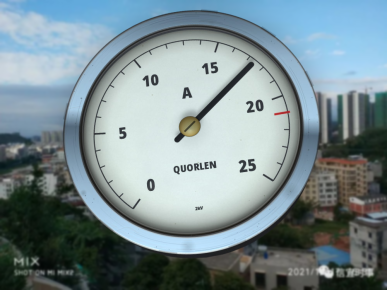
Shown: 17.5 A
